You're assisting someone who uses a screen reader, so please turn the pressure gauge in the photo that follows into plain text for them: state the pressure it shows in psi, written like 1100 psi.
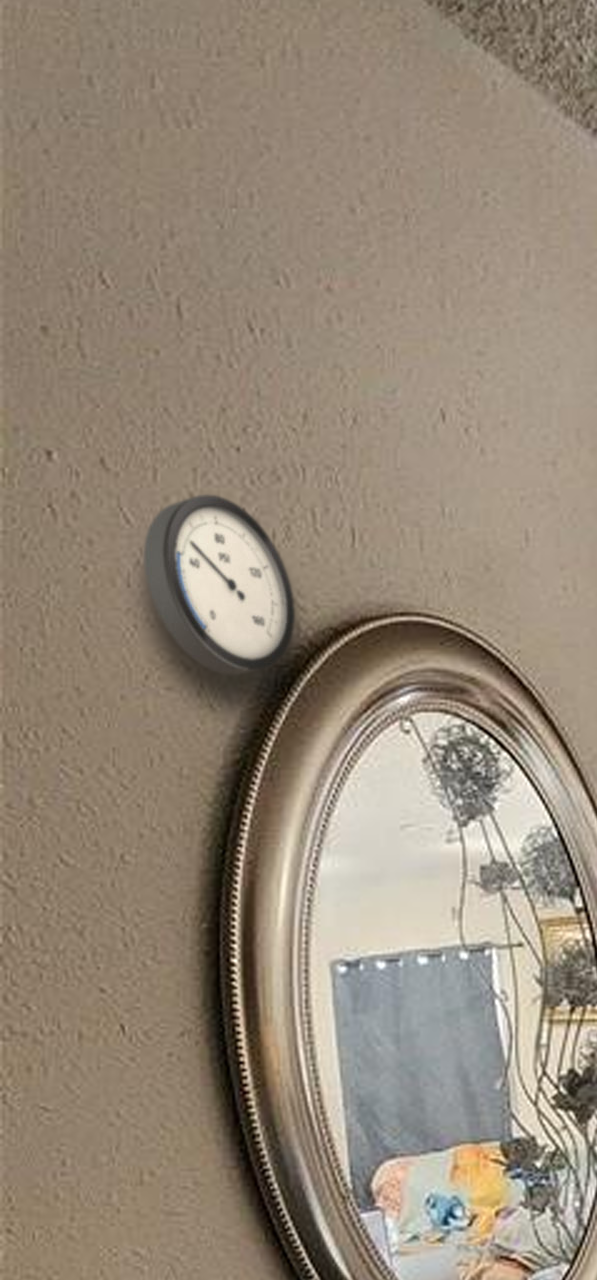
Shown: 50 psi
